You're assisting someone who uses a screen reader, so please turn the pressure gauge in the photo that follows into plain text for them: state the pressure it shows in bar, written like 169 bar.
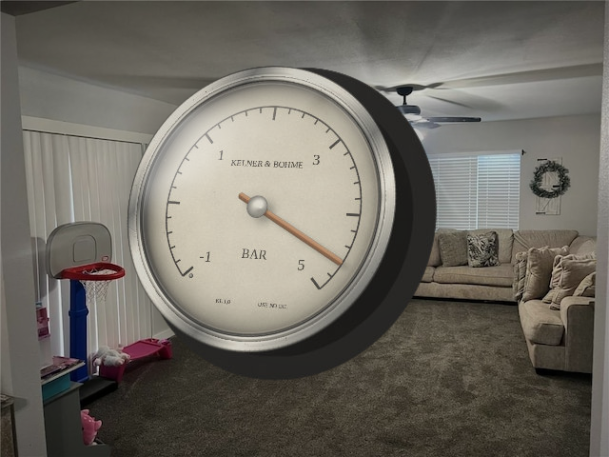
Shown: 4.6 bar
